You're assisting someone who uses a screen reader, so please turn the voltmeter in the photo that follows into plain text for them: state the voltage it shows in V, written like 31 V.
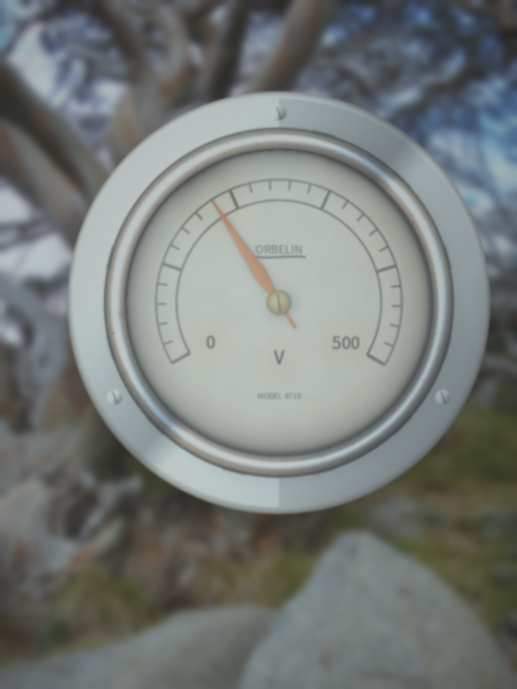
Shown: 180 V
